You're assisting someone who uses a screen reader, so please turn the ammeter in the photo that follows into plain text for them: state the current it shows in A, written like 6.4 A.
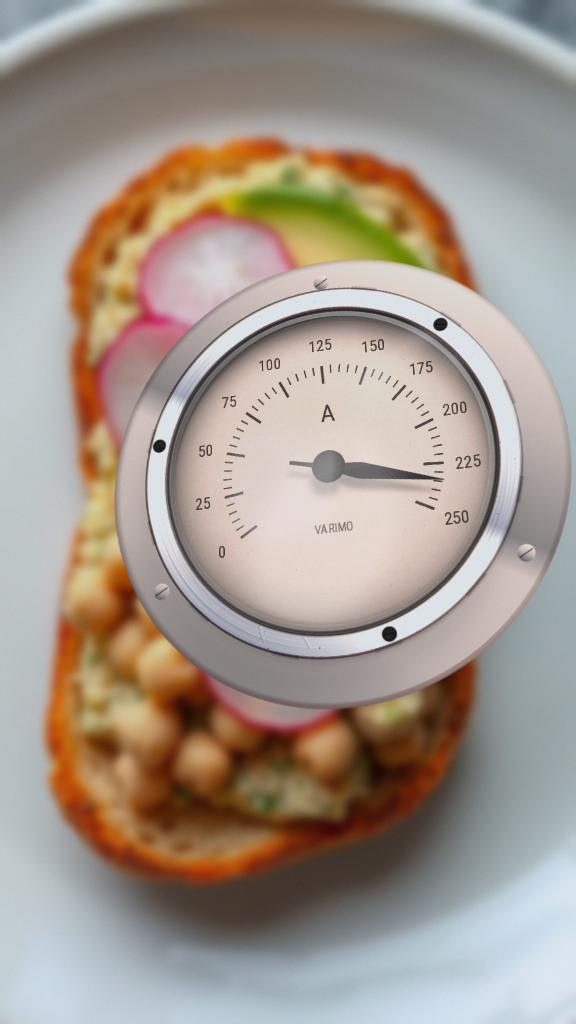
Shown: 235 A
